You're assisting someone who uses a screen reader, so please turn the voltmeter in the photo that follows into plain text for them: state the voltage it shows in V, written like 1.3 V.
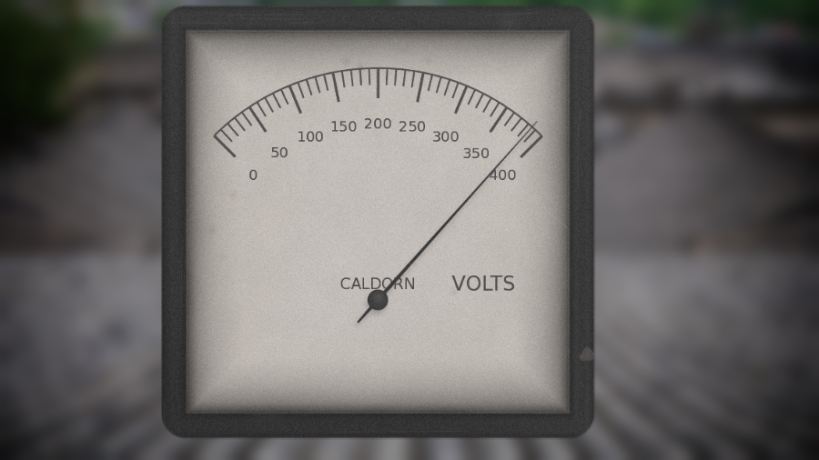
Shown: 385 V
